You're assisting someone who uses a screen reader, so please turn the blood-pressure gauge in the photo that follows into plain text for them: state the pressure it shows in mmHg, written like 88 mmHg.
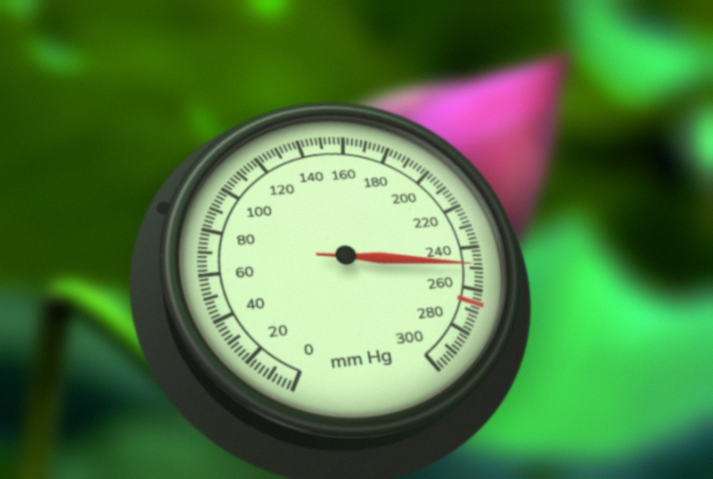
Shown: 250 mmHg
